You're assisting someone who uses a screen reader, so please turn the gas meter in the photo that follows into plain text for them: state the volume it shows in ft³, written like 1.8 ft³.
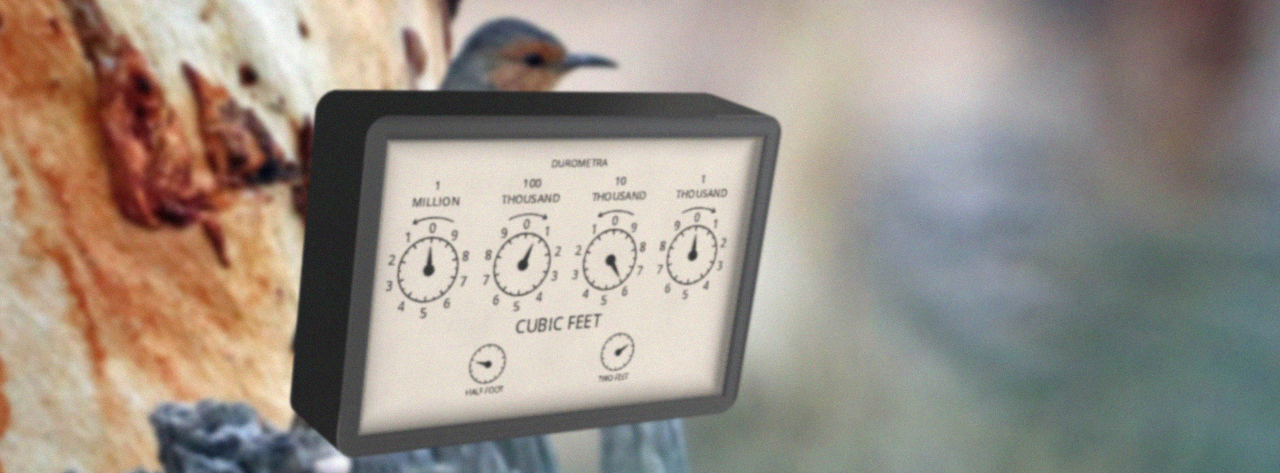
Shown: 6000 ft³
